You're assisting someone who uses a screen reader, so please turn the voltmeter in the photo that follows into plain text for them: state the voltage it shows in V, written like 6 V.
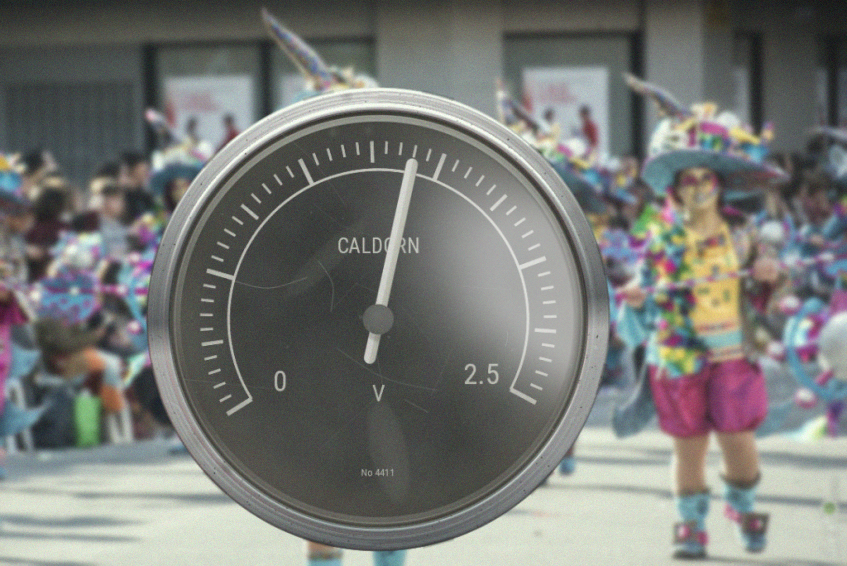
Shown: 1.4 V
